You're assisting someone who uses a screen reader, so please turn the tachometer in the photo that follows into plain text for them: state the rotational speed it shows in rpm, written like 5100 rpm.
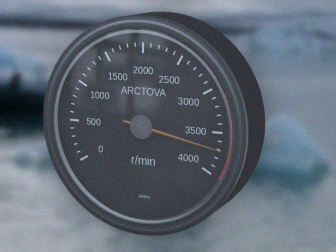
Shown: 3700 rpm
